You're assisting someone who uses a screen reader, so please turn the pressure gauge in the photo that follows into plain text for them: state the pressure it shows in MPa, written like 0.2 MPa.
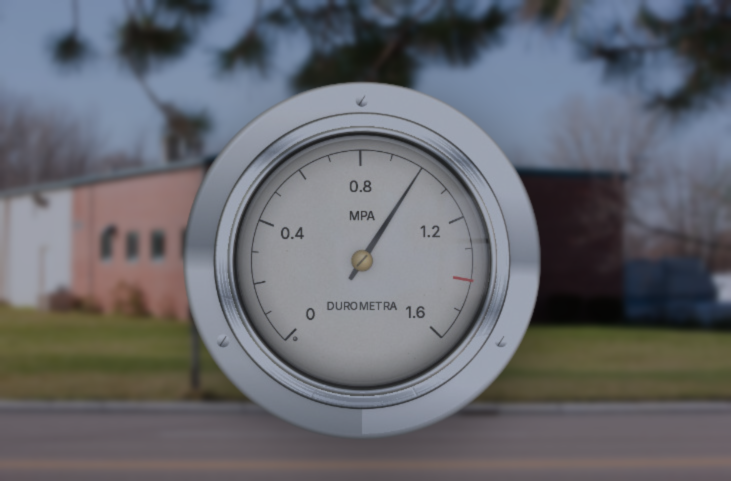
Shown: 1 MPa
